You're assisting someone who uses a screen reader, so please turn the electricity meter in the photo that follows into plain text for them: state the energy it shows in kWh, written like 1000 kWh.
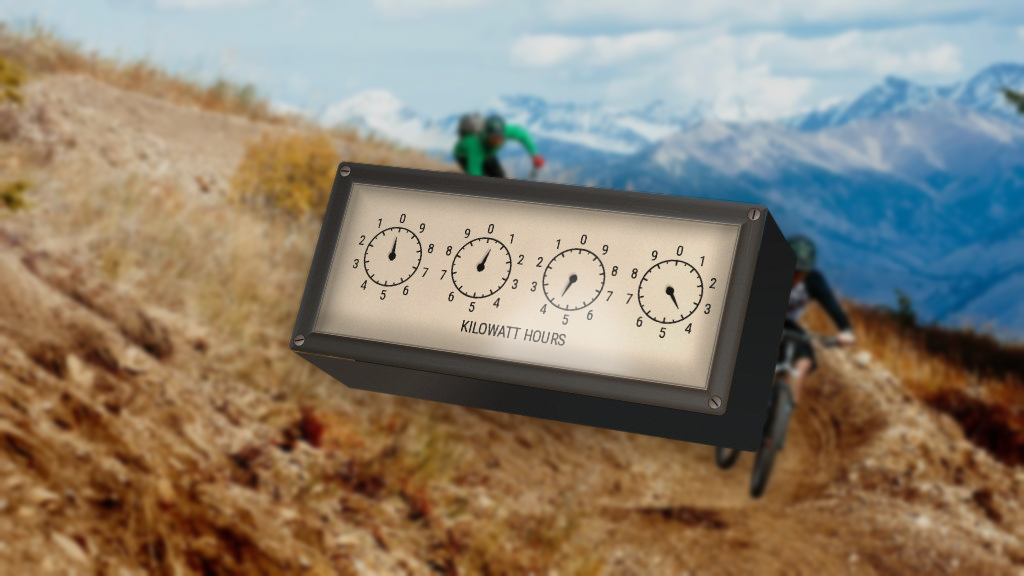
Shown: 44 kWh
